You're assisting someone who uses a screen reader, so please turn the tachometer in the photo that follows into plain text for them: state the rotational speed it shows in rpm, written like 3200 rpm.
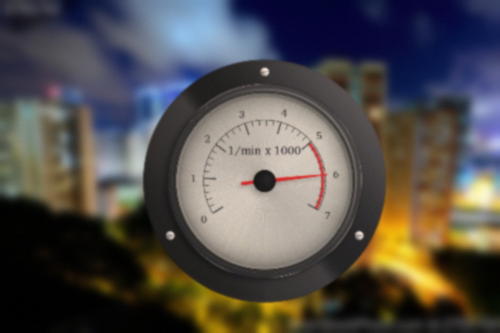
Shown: 6000 rpm
